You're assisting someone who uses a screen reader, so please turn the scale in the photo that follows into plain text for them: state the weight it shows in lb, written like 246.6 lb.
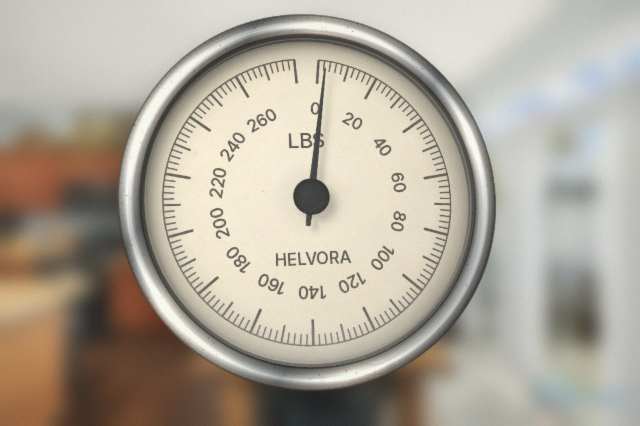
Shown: 2 lb
